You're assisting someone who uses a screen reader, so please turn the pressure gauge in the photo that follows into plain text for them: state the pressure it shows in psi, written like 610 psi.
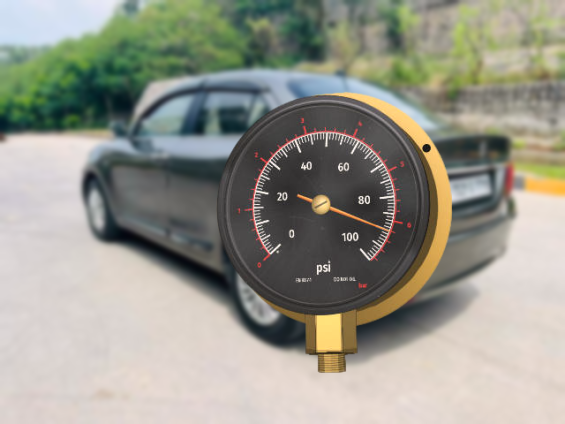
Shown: 90 psi
